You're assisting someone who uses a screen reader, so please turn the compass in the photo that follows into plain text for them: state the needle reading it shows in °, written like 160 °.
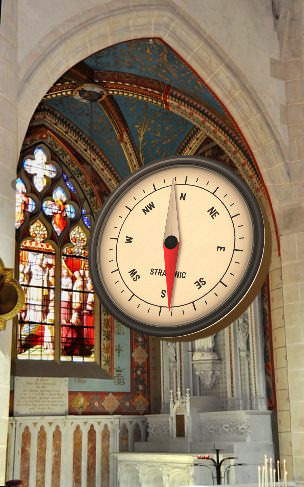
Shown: 170 °
